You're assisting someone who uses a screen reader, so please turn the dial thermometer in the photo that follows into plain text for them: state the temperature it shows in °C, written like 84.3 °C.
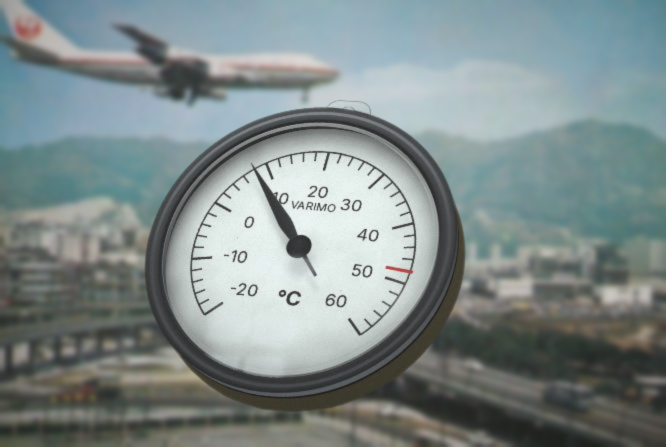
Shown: 8 °C
